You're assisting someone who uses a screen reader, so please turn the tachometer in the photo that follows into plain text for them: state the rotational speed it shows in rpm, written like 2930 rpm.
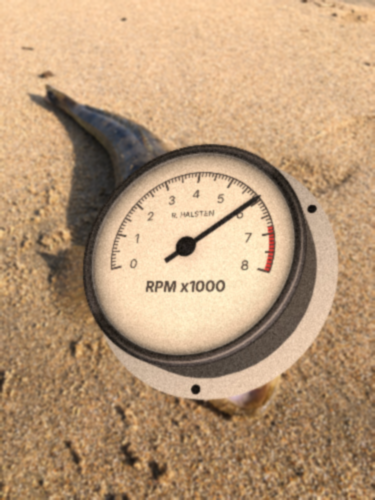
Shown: 6000 rpm
